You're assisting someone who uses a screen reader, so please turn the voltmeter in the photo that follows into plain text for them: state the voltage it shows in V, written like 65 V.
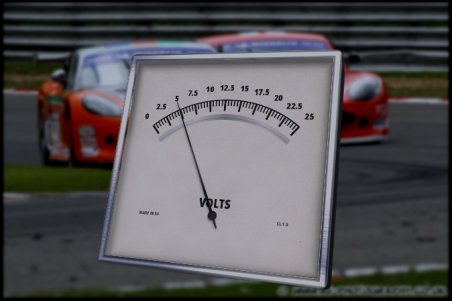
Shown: 5 V
